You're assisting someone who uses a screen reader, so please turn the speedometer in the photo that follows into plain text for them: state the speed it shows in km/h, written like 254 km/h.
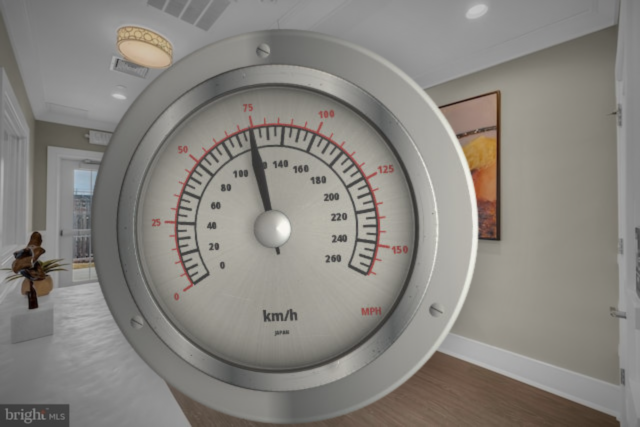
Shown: 120 km/h
